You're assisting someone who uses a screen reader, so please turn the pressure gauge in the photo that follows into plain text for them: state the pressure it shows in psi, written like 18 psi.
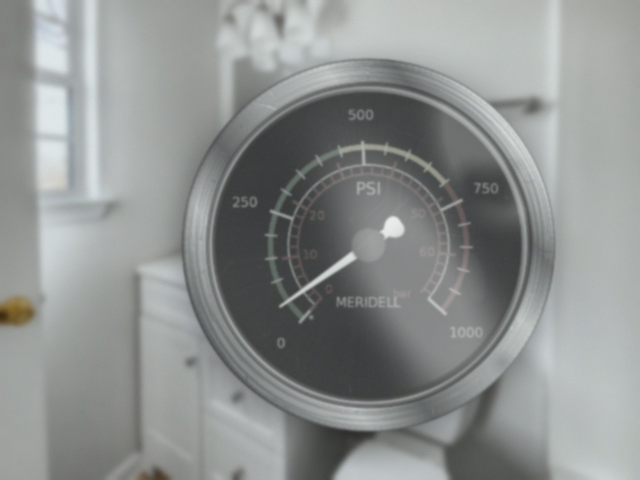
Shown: 50 psi
